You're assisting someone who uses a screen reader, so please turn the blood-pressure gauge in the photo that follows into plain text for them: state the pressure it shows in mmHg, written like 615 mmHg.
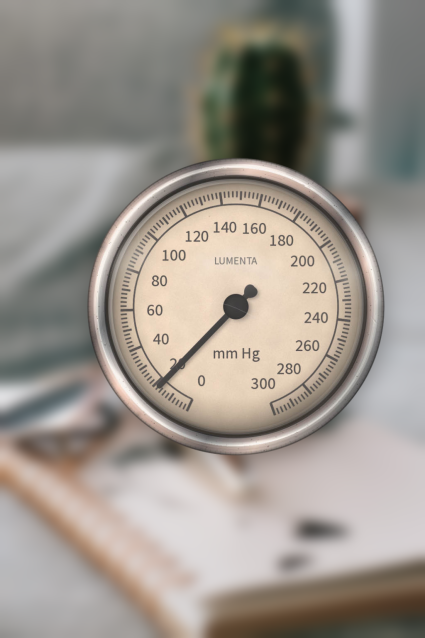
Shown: 18 mmHg
